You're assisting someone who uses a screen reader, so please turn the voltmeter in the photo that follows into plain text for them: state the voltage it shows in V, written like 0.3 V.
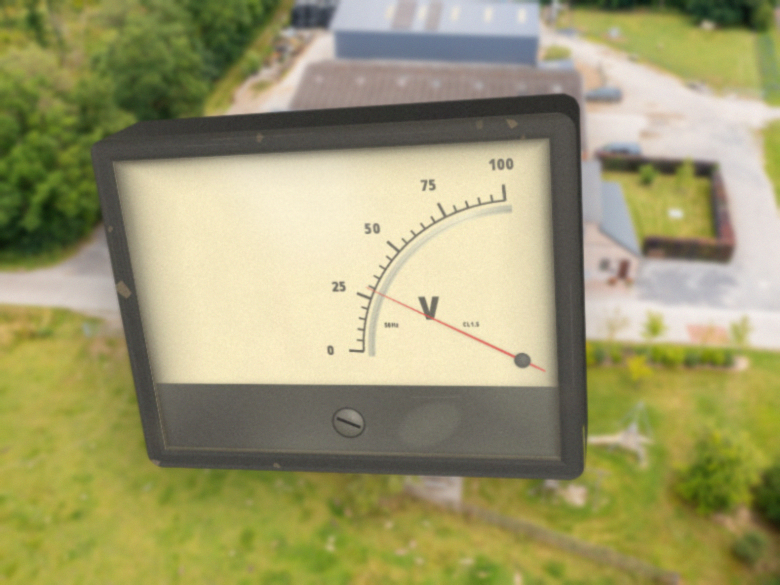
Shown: 30 V
